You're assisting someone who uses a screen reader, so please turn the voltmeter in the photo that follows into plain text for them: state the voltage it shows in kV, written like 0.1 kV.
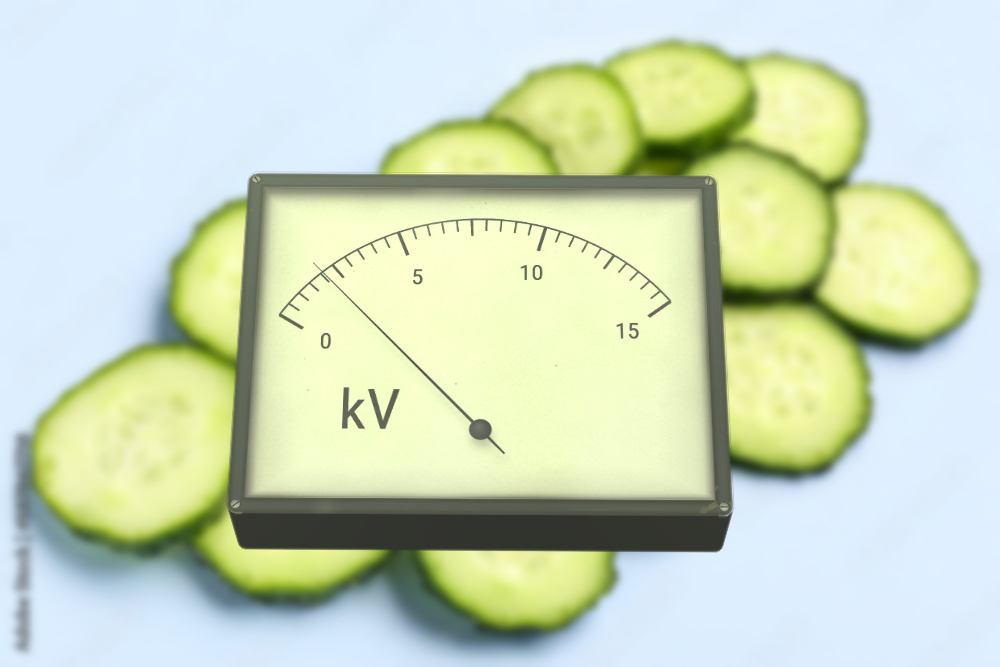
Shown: 2 kV
